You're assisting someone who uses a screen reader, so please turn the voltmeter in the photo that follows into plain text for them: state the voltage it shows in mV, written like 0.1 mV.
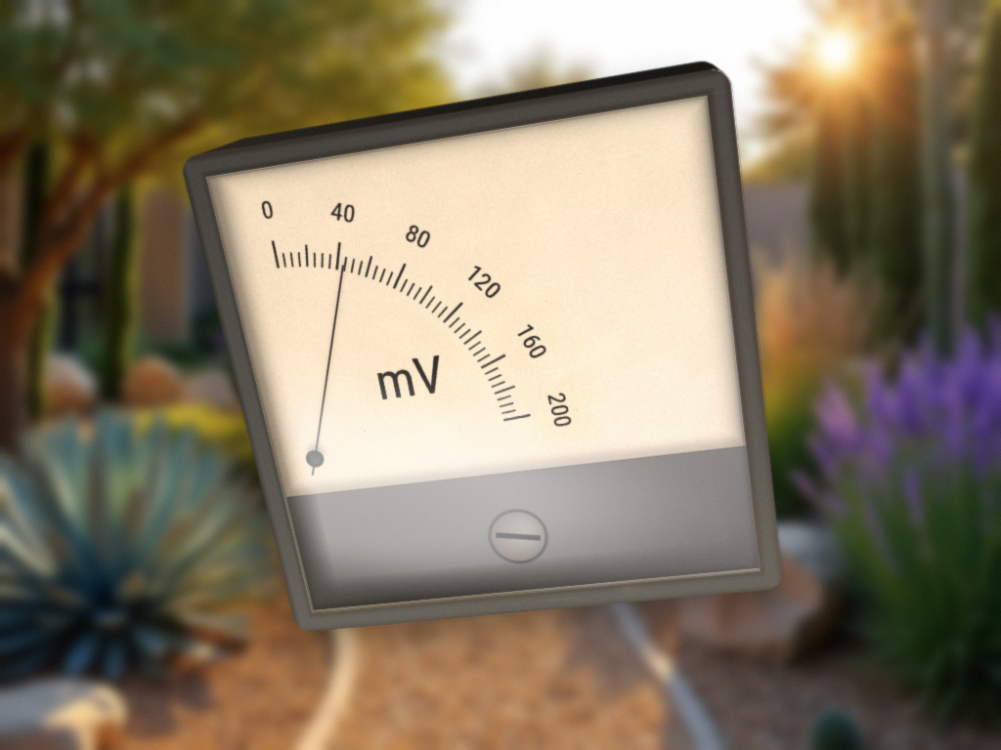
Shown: 45 mV
